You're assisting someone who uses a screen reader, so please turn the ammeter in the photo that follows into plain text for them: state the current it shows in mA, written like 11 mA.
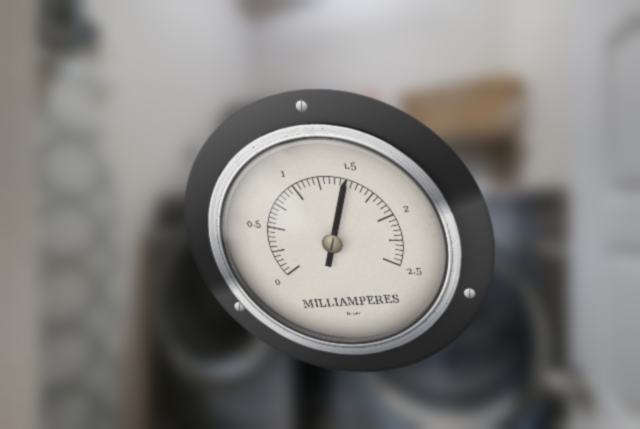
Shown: 1.5 mA
